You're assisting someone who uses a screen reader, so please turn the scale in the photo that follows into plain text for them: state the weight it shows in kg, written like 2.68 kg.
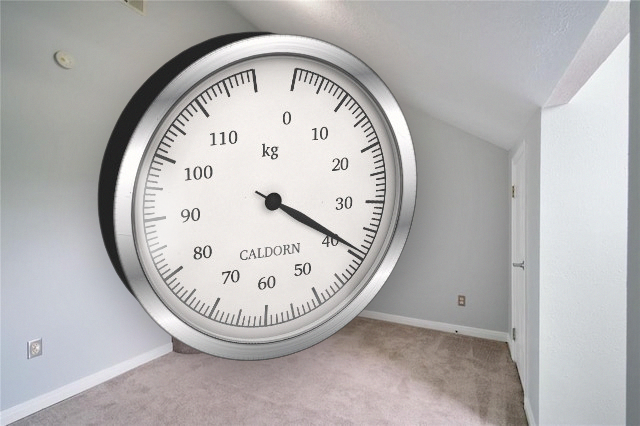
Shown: 39 kg
